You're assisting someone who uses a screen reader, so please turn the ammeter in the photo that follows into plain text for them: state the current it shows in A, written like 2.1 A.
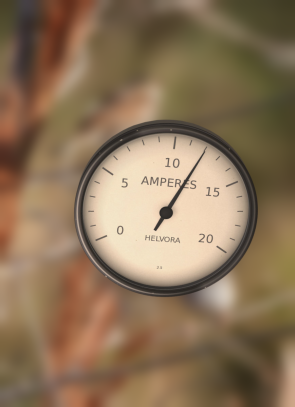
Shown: 12 A
